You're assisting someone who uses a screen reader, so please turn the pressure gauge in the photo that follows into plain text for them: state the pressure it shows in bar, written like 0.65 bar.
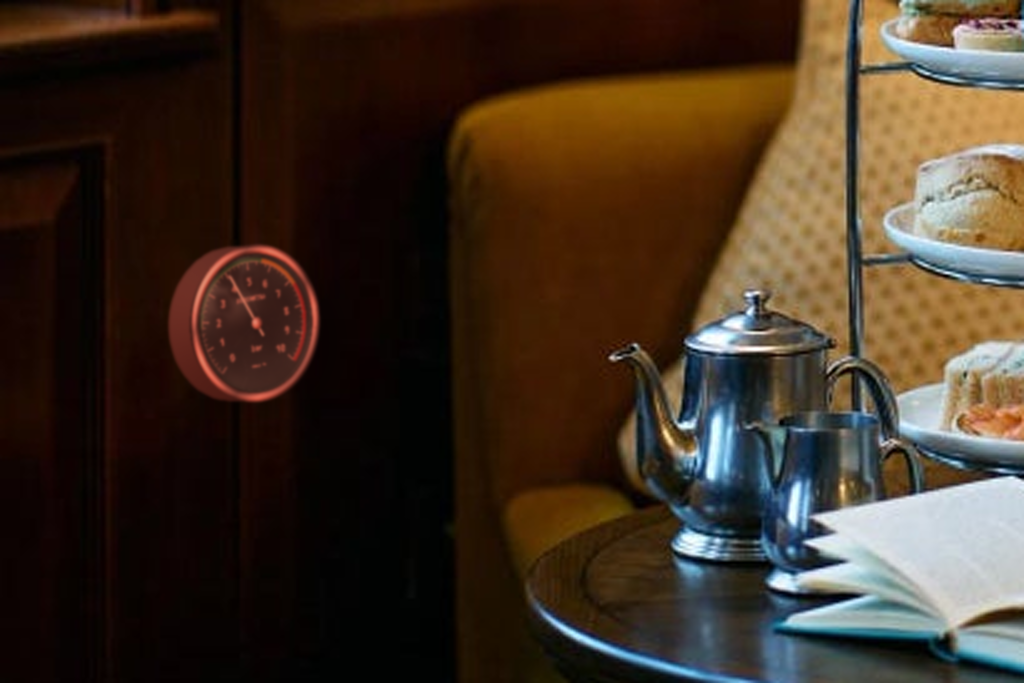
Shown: 4 bar
